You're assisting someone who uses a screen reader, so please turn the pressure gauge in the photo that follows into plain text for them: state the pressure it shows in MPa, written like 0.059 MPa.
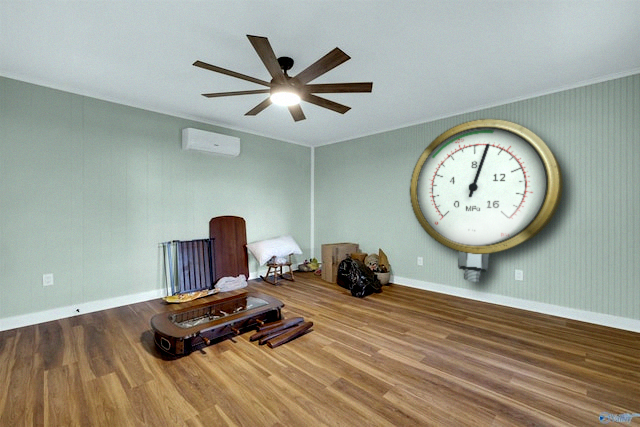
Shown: 9 MPa
